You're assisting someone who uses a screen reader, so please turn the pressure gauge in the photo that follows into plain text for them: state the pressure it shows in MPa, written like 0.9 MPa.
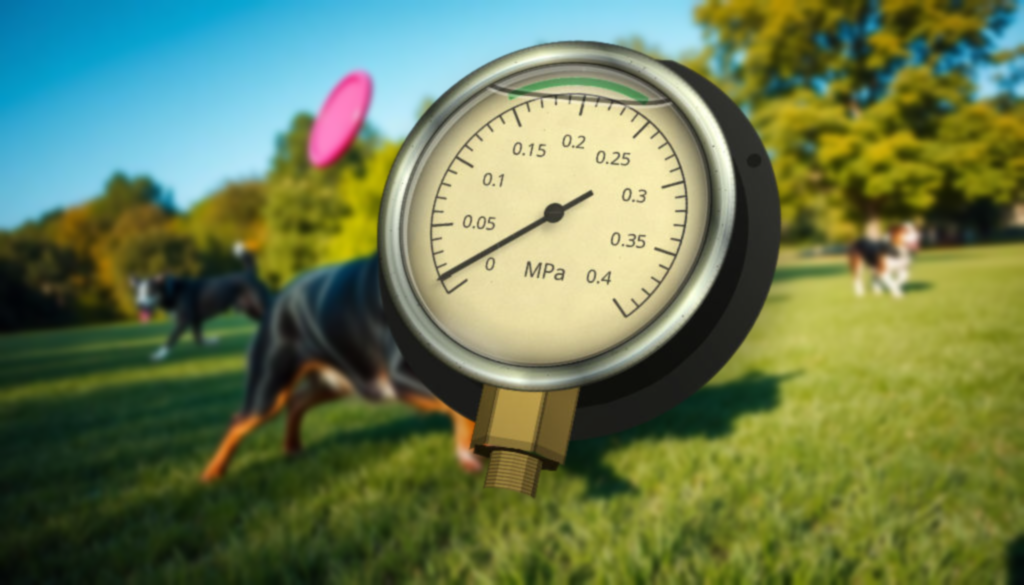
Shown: 0.01 MPa
